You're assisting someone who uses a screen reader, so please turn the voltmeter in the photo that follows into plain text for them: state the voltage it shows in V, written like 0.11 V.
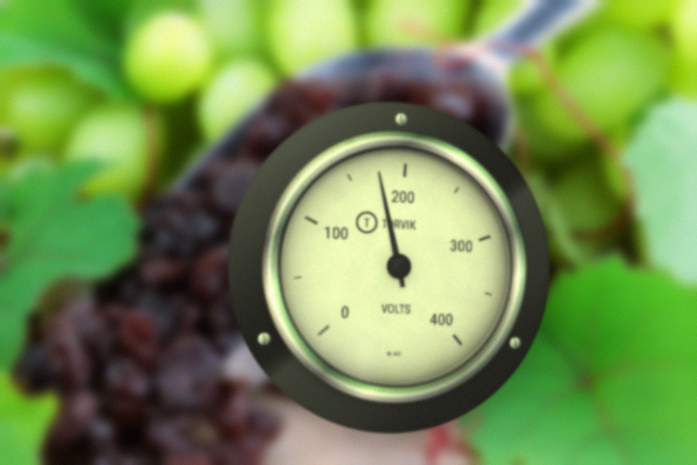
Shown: 175 V
